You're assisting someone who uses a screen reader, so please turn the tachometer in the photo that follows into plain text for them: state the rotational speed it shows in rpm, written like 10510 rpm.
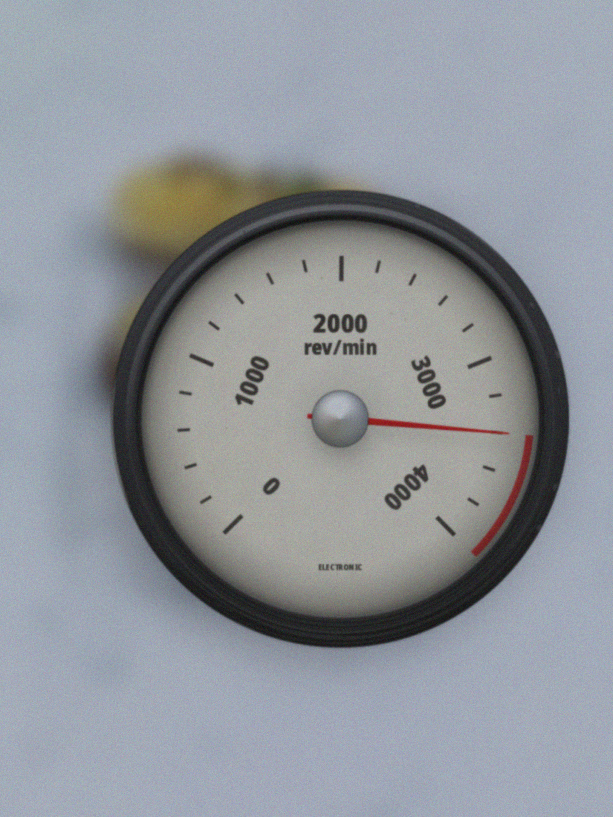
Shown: 3400 rpm
